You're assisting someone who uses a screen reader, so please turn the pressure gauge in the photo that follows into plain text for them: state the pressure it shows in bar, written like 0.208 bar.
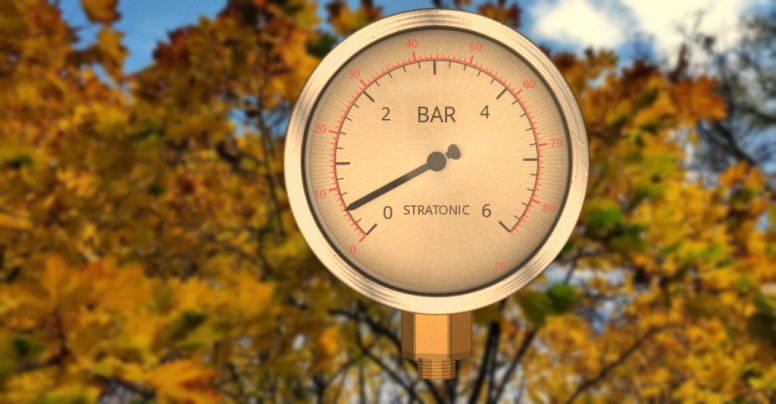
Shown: 0.4 bar
